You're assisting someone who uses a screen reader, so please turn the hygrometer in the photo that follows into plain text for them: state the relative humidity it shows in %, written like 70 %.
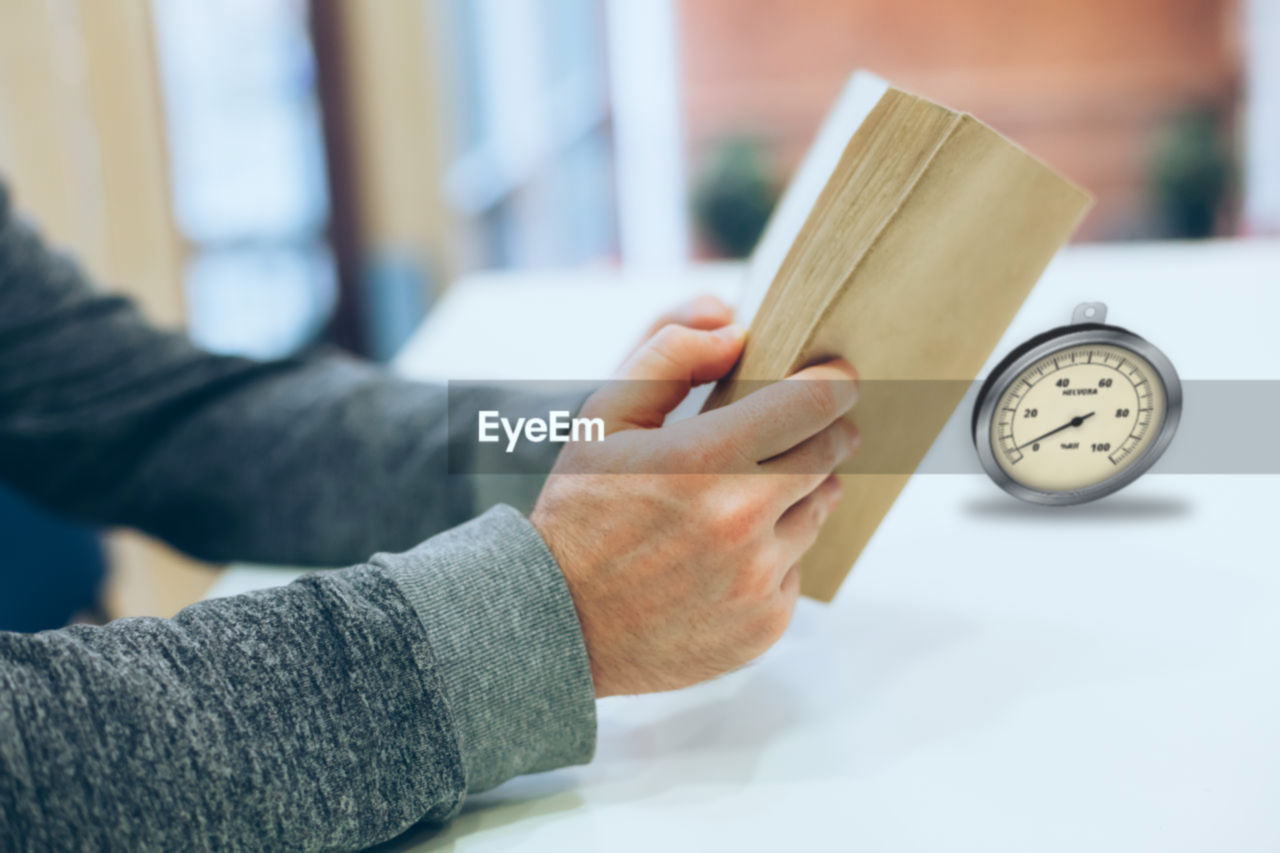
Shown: 5 %
